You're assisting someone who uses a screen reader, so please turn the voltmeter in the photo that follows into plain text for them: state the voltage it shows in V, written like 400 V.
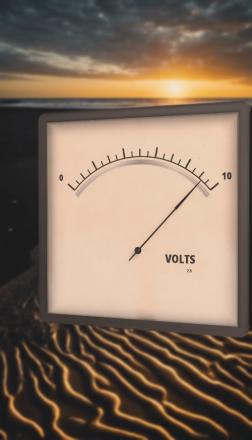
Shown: 9.25 V
